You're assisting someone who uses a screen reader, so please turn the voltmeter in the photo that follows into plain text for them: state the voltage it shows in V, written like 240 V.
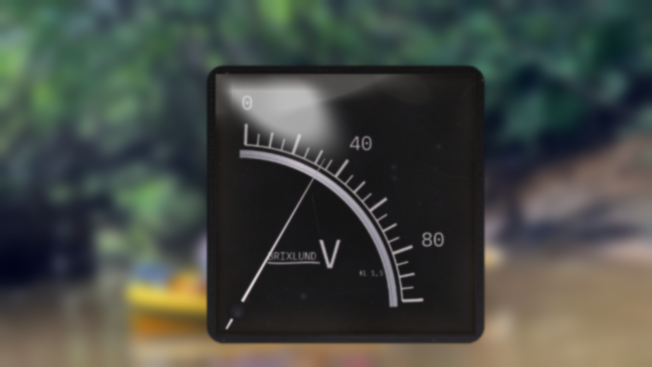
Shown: 32.5 V
